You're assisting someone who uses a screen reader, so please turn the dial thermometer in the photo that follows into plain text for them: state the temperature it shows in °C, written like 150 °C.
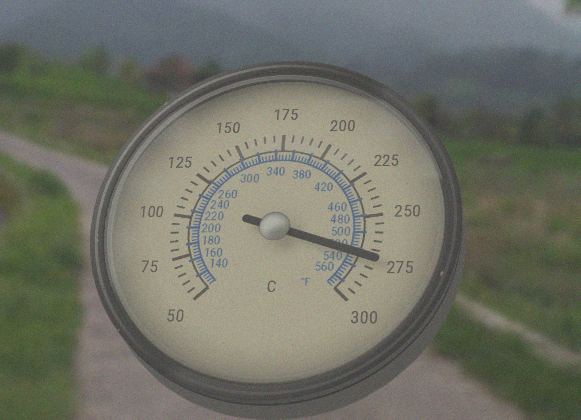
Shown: 275 °C
